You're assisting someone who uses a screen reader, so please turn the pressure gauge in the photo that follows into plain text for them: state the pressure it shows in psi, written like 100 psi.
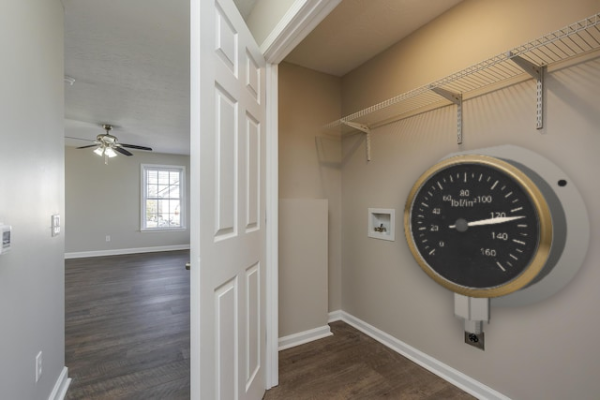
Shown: 125 psi
